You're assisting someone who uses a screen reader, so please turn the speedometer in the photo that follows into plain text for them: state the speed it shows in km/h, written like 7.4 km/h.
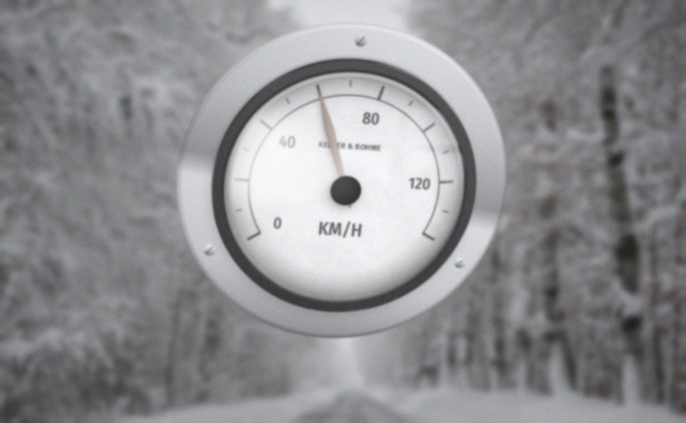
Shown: 60 km/h
